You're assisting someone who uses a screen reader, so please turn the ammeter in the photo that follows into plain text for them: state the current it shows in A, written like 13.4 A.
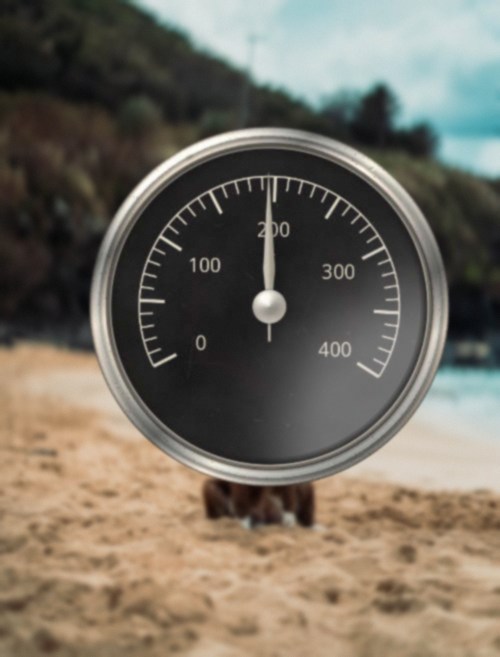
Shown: 195 A
